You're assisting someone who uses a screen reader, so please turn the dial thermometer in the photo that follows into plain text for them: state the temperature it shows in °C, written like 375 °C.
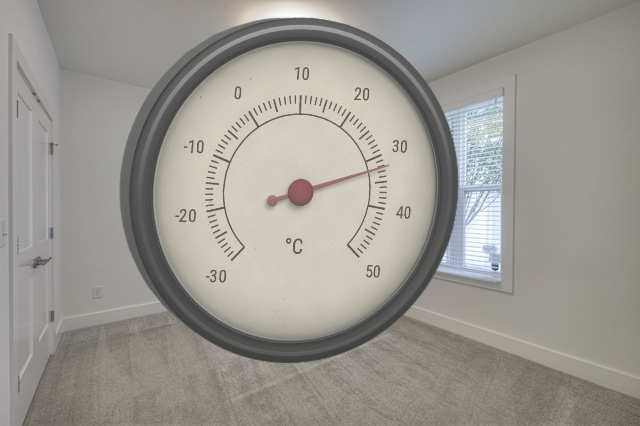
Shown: 32 °C
